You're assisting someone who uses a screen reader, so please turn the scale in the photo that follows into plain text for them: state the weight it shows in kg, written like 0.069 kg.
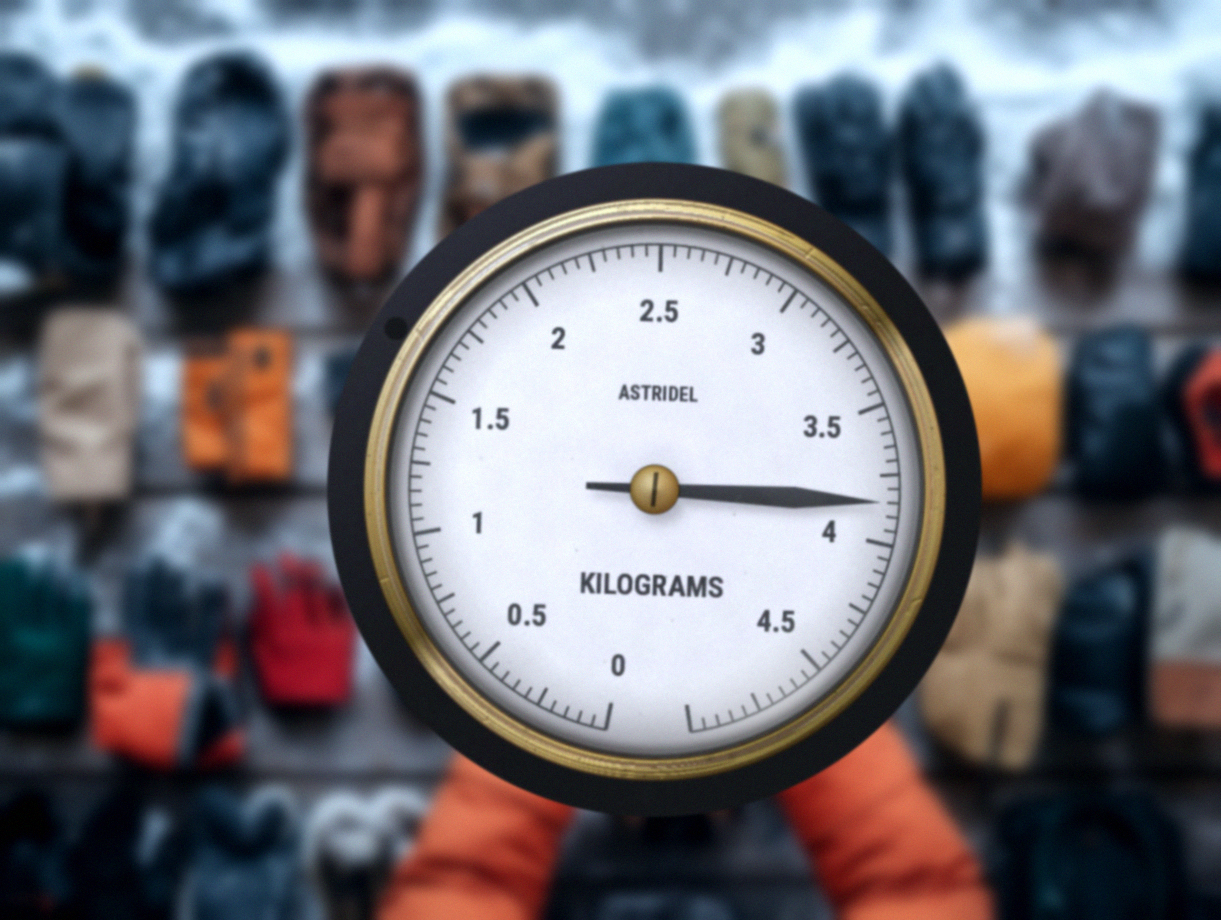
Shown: 3.85 kg
